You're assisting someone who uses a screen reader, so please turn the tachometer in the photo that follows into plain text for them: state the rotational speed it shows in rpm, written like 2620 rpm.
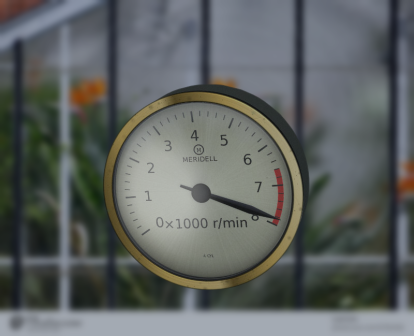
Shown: 7800 rpm
